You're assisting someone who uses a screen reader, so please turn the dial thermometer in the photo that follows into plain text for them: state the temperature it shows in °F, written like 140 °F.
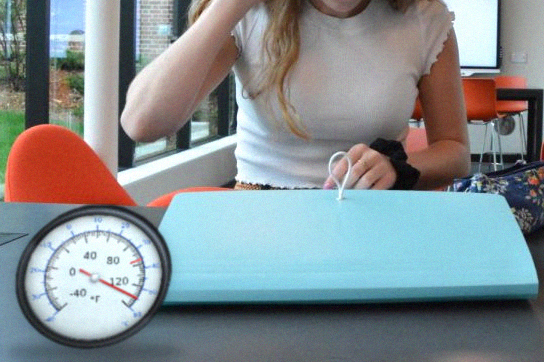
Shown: 130 °F
